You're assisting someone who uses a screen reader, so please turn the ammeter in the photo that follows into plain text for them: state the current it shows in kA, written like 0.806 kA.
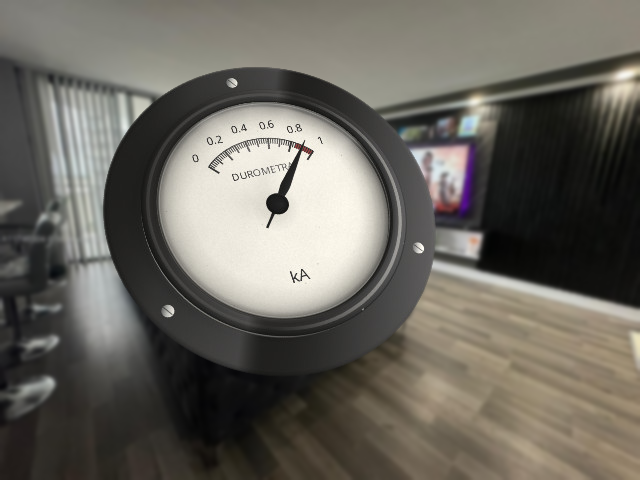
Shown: 0.9 kA
